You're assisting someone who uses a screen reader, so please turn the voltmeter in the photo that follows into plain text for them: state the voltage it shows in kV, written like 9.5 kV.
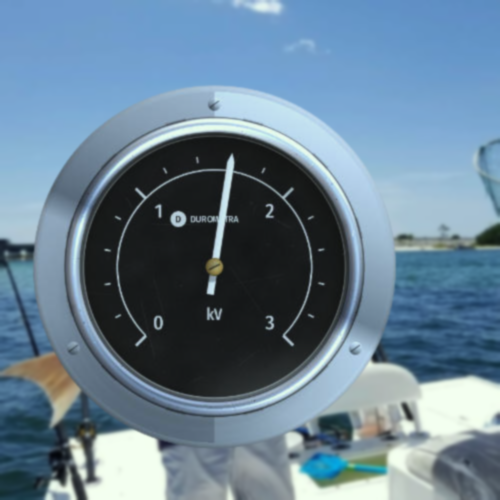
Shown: 1.6 kV
